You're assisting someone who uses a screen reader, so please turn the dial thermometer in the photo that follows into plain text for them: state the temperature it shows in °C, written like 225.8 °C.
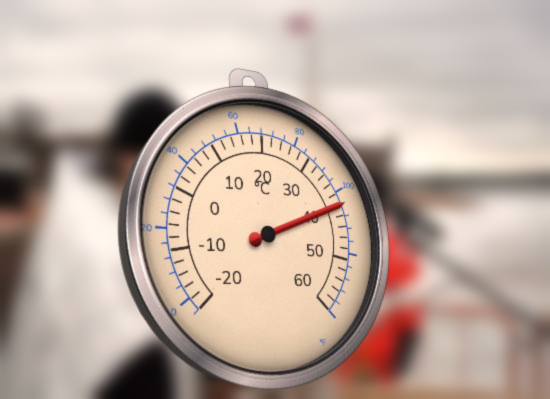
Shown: 40 °C
